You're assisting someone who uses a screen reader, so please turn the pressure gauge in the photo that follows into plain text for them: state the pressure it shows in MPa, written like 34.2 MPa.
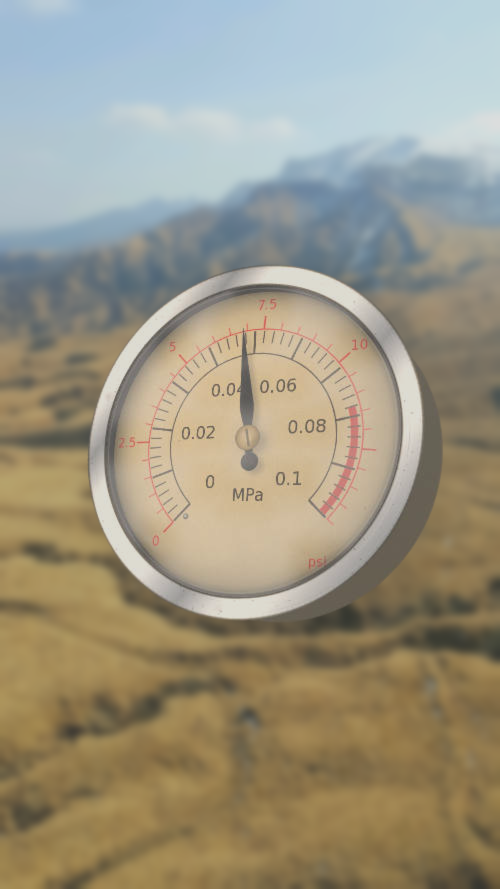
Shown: 0.048 MPa
